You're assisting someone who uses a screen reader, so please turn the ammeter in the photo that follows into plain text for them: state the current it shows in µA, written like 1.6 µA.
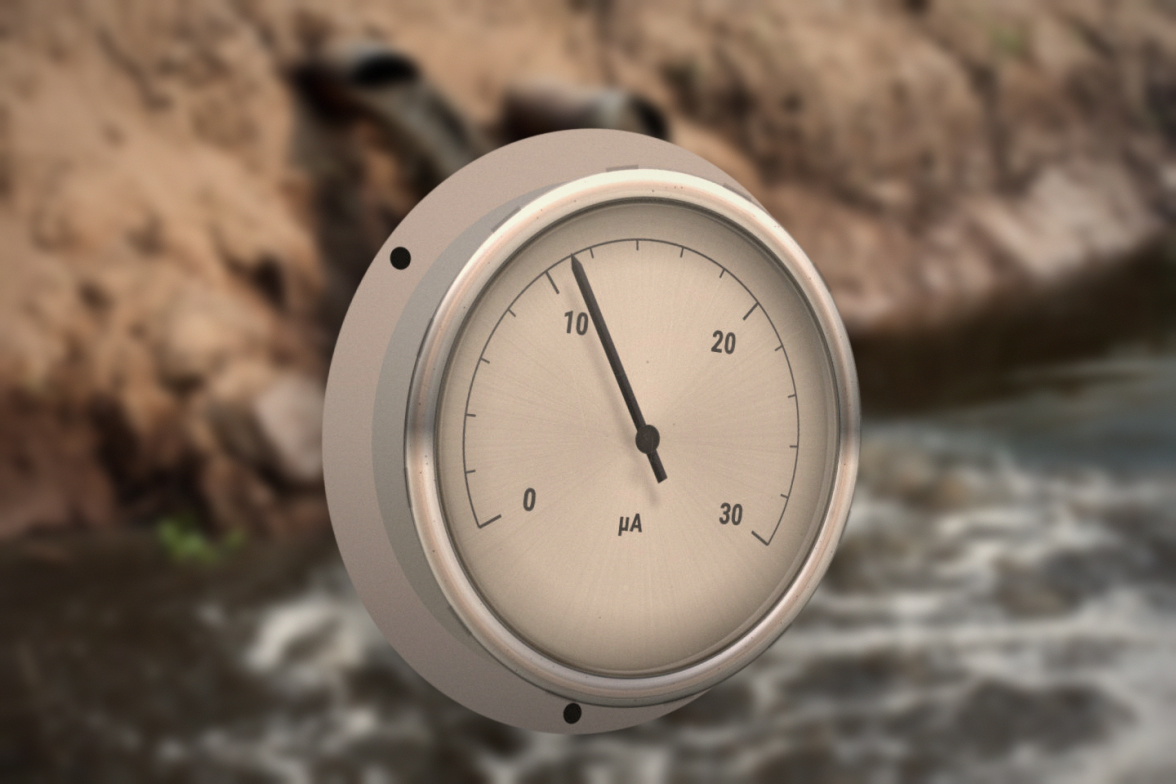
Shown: 11 µA
